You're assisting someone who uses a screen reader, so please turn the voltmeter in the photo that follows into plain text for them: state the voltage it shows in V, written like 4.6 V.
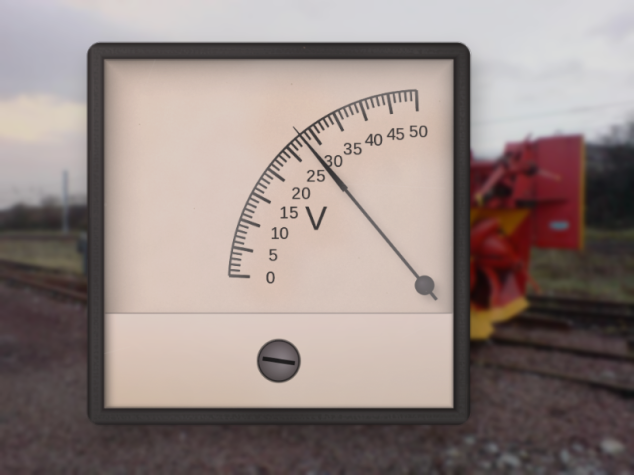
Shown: 28 V
